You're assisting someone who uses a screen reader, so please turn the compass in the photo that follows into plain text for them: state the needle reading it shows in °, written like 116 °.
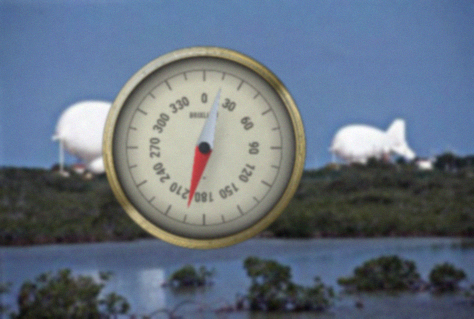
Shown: 195 °
